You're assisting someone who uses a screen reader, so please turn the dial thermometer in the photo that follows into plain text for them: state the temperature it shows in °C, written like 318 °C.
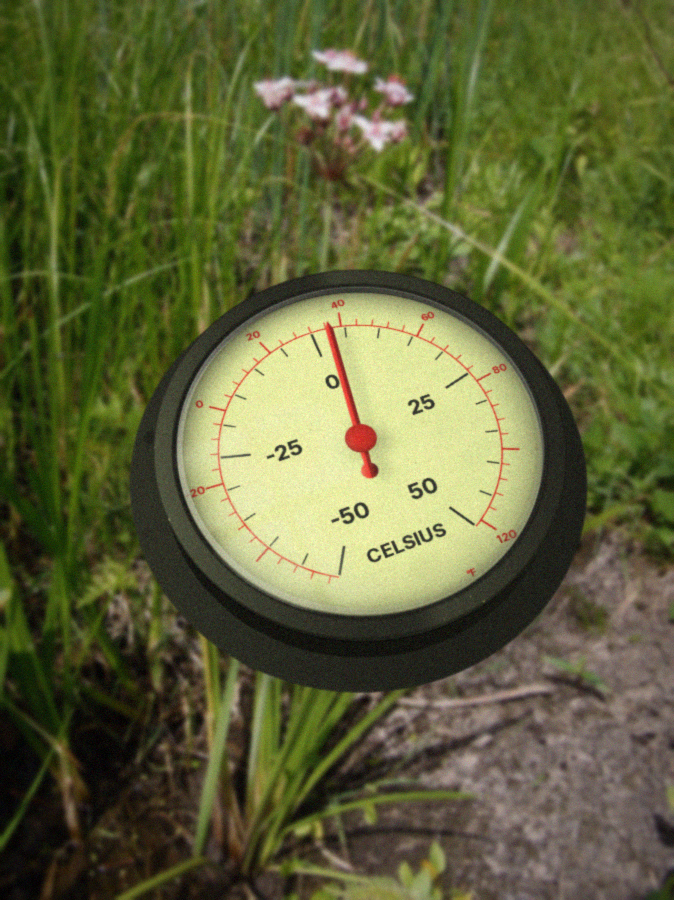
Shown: 2.5 °C
